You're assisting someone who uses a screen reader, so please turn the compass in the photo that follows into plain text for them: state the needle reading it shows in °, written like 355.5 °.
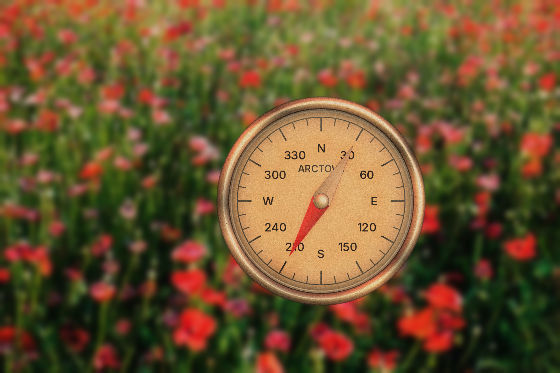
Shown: 210 °
